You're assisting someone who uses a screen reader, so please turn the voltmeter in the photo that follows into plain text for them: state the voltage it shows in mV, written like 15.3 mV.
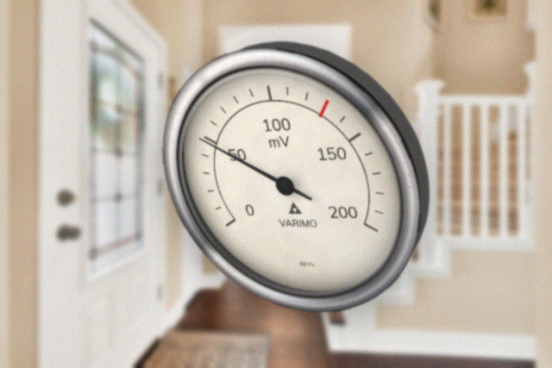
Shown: 50 mV
